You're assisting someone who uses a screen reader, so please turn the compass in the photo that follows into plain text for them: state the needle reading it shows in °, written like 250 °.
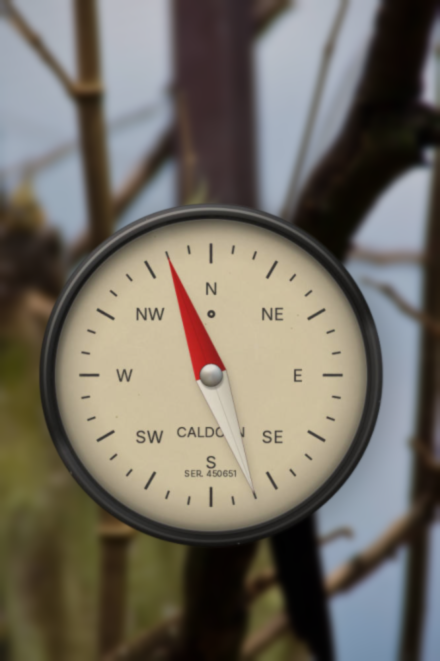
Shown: 340 °
